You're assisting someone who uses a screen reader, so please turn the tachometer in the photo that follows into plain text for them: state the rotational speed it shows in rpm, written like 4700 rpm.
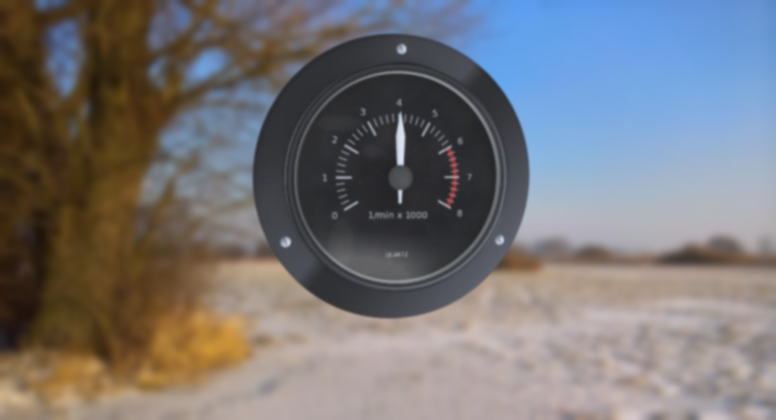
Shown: 4000 rpm
